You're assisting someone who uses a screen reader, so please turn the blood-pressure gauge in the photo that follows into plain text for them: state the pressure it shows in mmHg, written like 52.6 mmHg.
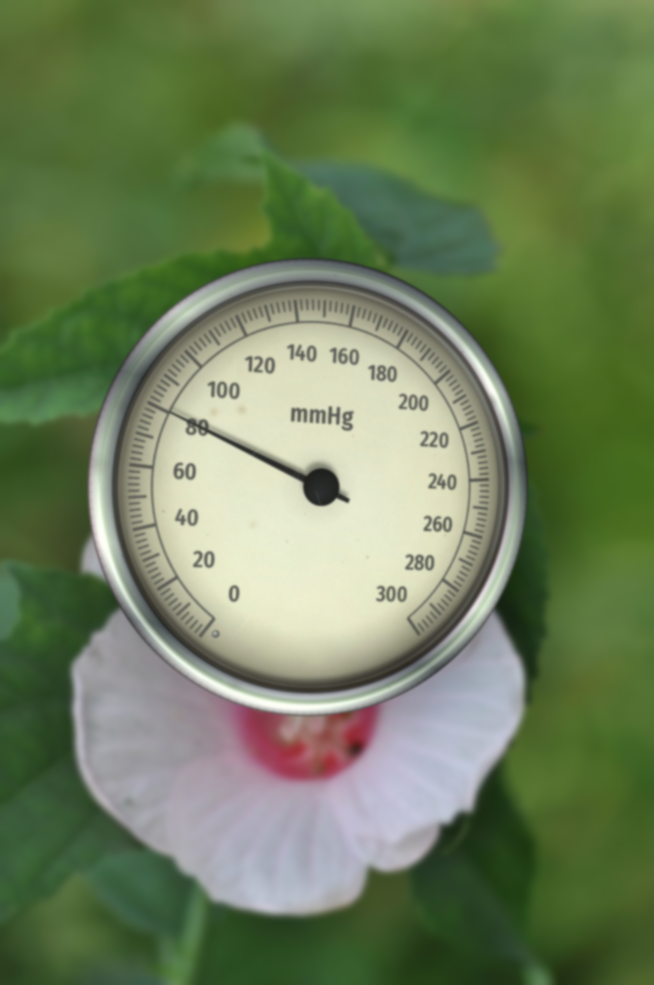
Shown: 80 mmHg
